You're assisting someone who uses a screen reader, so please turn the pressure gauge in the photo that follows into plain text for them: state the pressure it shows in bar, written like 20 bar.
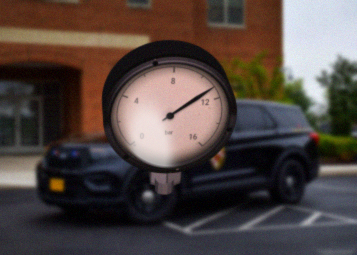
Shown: 11 bar
